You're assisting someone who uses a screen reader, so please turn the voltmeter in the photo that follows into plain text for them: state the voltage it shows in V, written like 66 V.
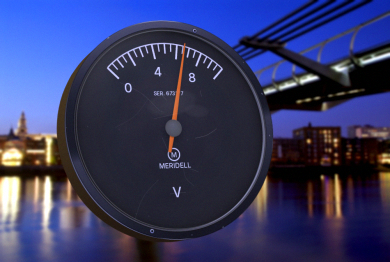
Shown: 6.5 V
